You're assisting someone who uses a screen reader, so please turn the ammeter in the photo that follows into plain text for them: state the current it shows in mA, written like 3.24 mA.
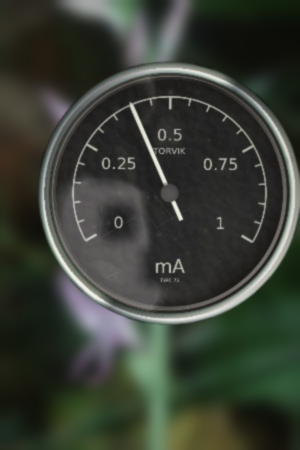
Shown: 0.4 mA
